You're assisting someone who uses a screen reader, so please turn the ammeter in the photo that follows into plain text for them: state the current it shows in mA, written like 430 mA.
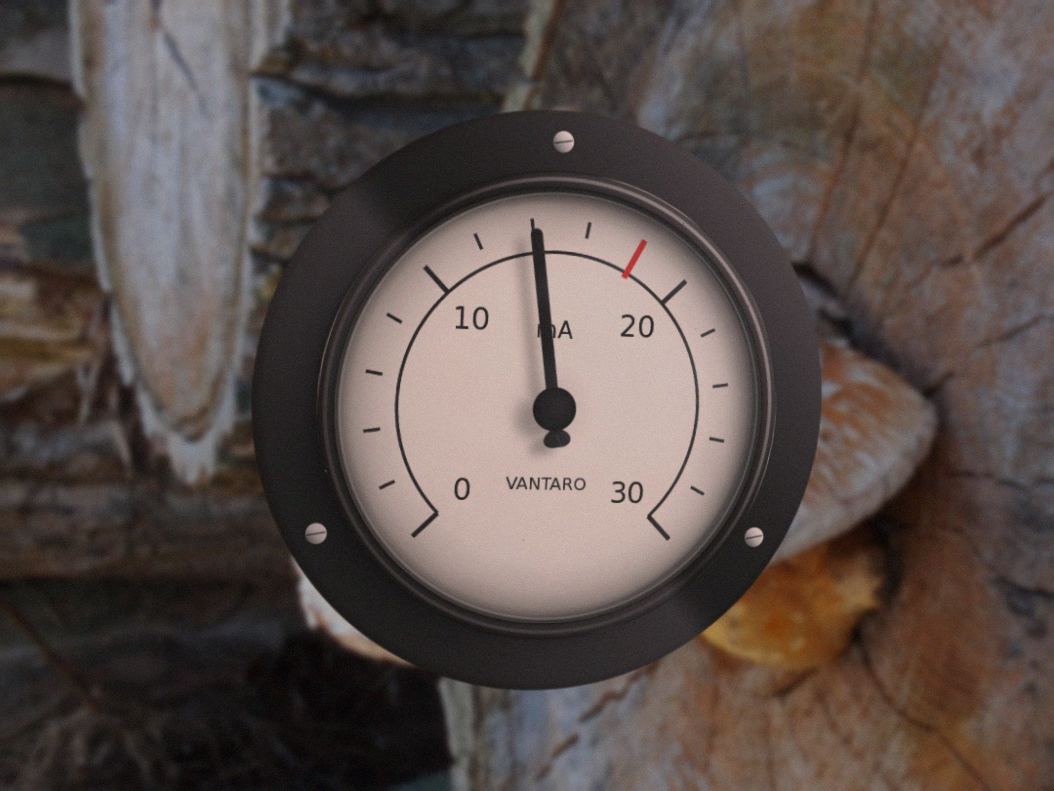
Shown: 14 mA
